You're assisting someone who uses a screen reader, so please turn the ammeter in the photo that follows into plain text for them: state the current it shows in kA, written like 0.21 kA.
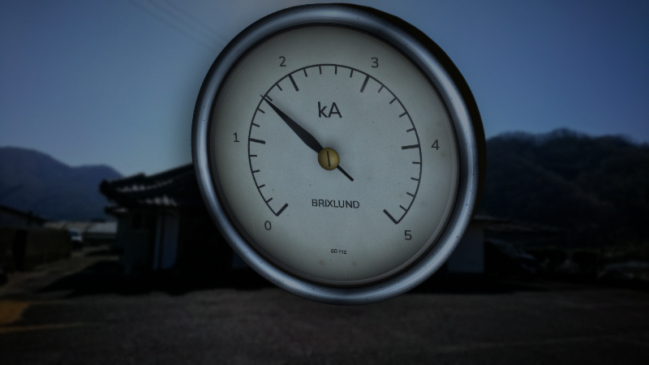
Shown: 1.6 kA
